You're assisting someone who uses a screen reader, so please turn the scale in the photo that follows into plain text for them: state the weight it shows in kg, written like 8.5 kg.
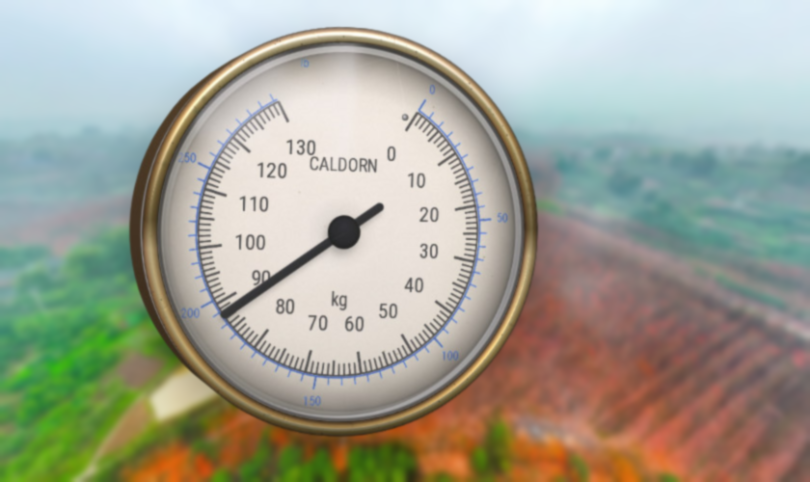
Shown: 88 kg
